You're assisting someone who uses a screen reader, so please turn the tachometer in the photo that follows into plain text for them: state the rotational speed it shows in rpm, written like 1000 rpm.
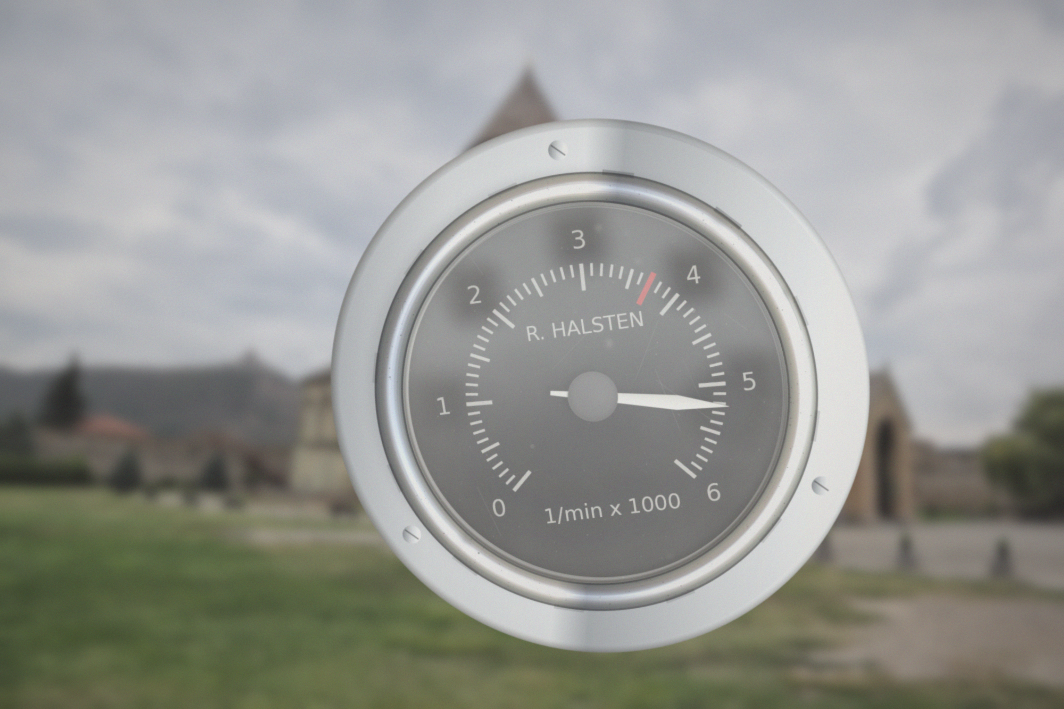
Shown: 5200 rpm
